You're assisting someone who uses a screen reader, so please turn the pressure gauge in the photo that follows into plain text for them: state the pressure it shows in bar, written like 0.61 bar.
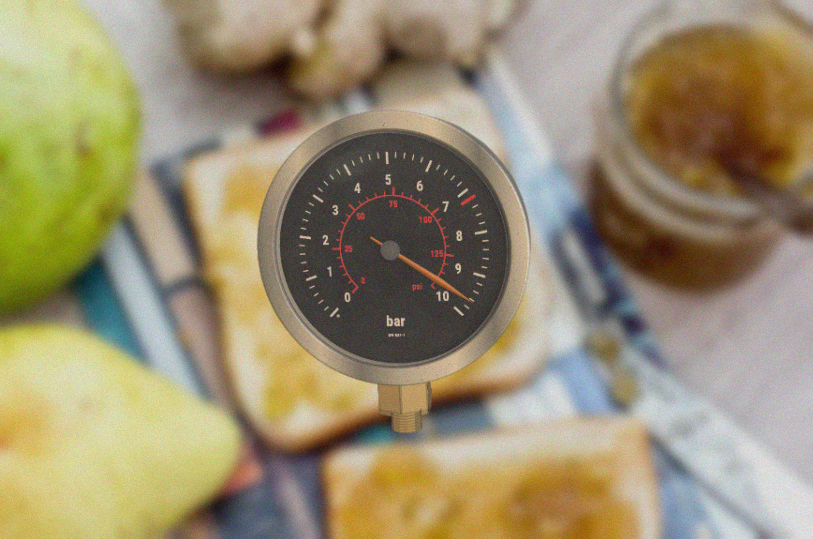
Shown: 9.6 bar
